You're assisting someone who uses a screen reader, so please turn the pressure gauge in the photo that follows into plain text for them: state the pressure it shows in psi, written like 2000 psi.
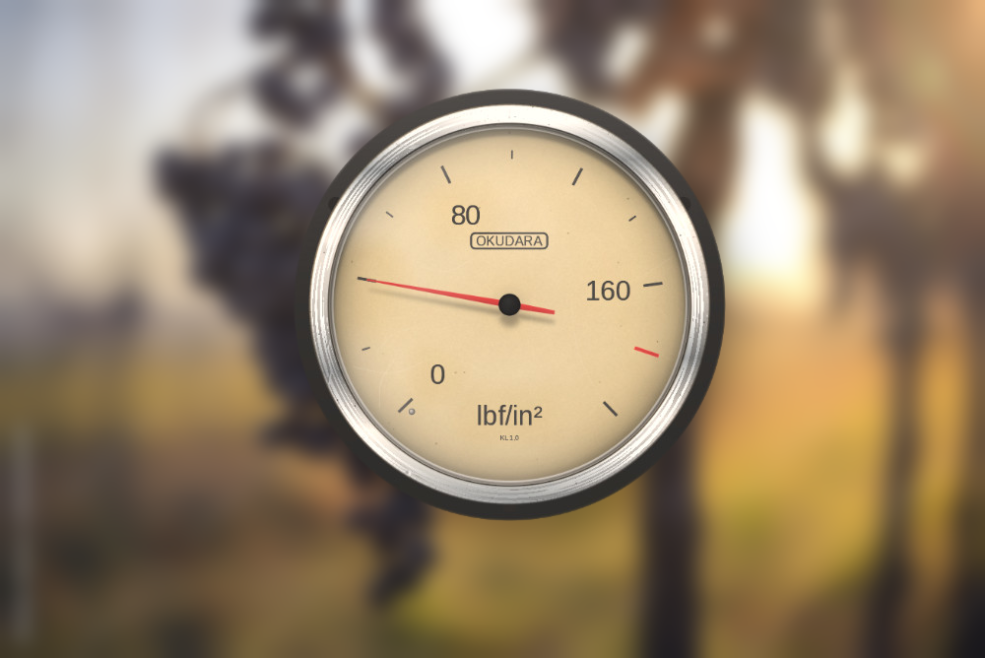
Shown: 40 psi
